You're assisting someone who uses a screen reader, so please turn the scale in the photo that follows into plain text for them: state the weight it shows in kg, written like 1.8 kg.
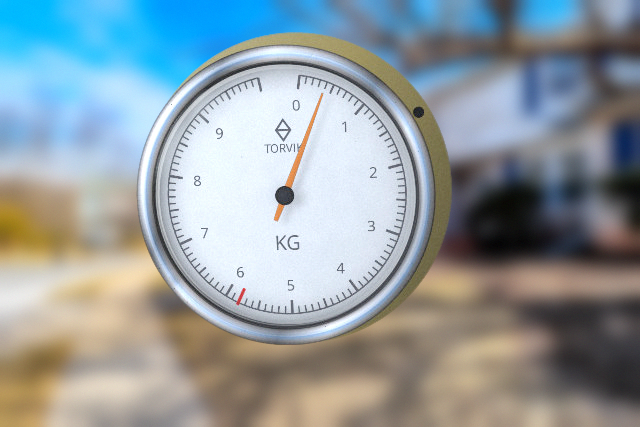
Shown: 0.4 kg
